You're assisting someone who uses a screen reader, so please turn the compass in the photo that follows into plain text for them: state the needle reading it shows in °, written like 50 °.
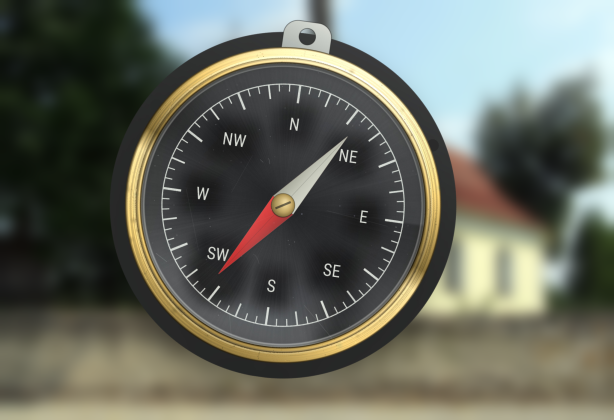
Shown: 215 °
